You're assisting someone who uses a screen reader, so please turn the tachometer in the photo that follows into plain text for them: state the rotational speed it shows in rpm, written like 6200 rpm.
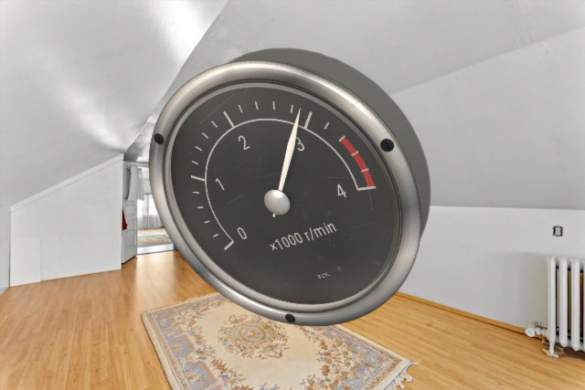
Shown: 2900 rpm
